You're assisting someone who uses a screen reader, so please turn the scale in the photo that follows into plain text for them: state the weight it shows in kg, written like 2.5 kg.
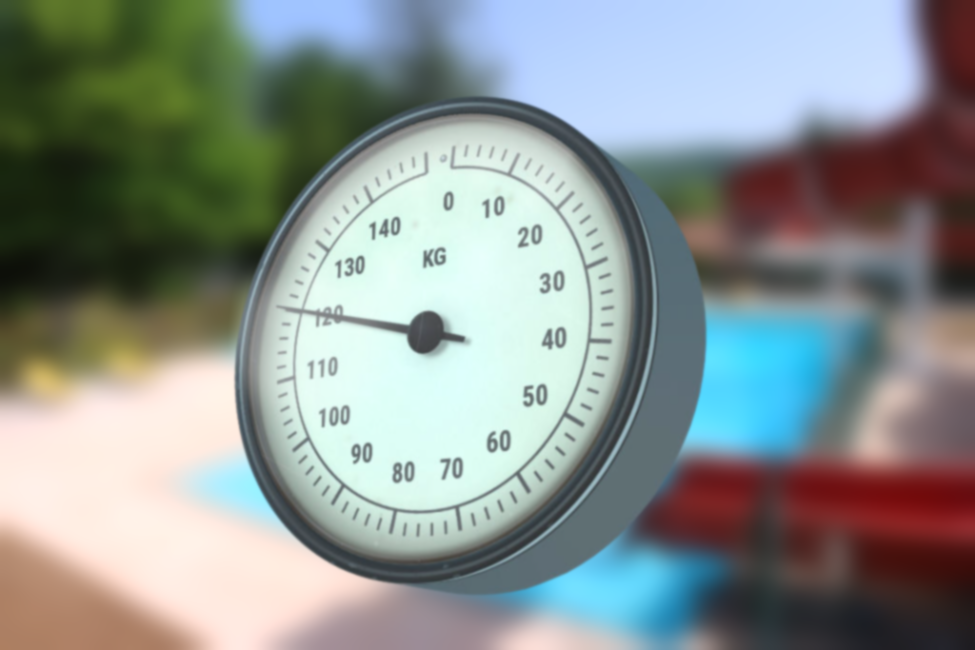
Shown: 120 kg
